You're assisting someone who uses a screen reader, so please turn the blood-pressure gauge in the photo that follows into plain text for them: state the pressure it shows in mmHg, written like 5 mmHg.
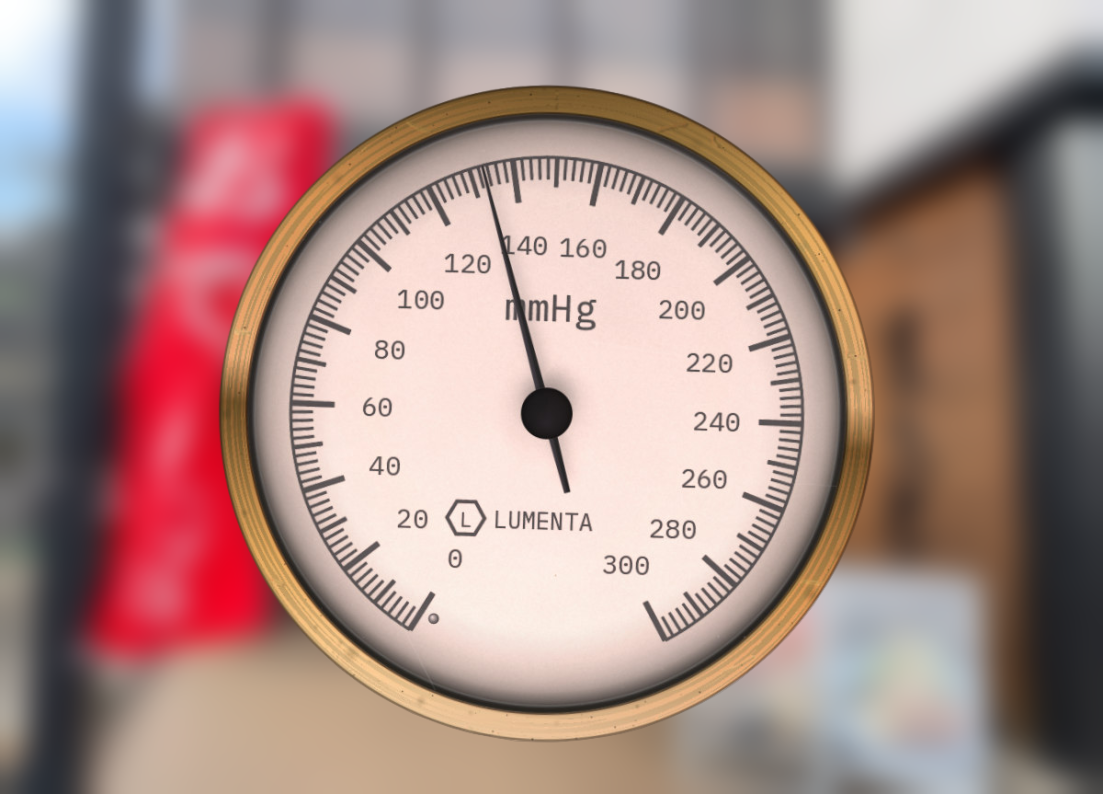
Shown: 133 mmHg
